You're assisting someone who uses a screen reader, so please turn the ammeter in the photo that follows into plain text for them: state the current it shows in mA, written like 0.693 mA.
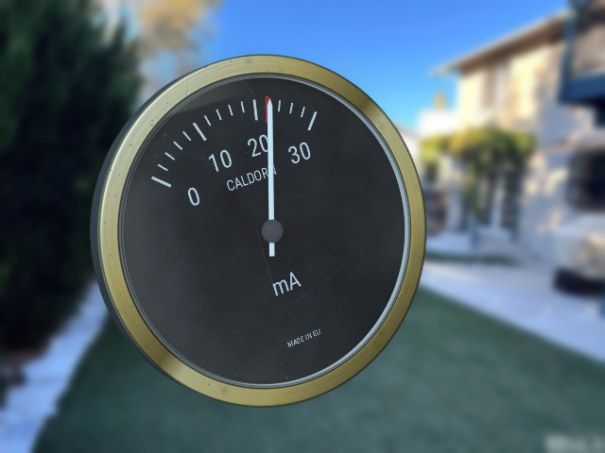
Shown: 22 mA
